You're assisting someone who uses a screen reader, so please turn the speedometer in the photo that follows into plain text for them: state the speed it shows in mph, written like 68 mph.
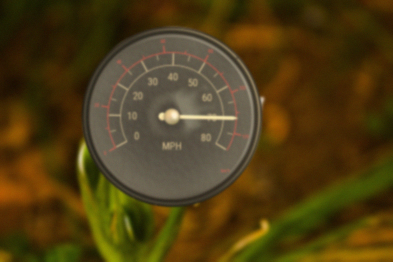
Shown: 70 mph
